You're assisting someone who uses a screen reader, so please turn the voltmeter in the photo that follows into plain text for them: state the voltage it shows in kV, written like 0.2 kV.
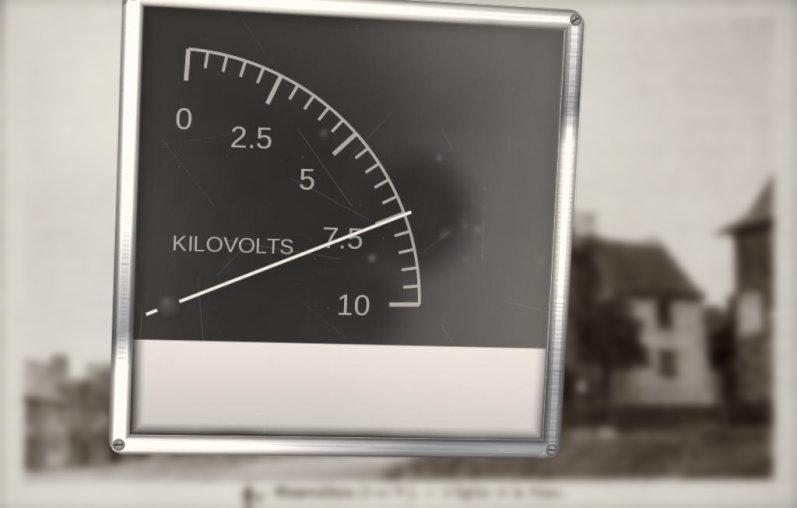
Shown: 7.5 kV
